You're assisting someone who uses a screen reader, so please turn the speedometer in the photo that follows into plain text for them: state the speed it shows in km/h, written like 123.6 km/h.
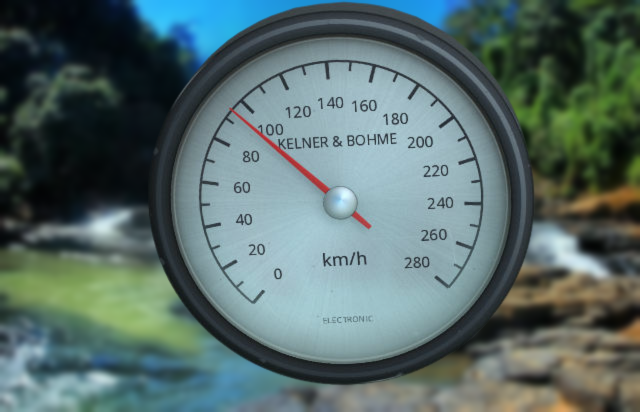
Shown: 95 km/h
